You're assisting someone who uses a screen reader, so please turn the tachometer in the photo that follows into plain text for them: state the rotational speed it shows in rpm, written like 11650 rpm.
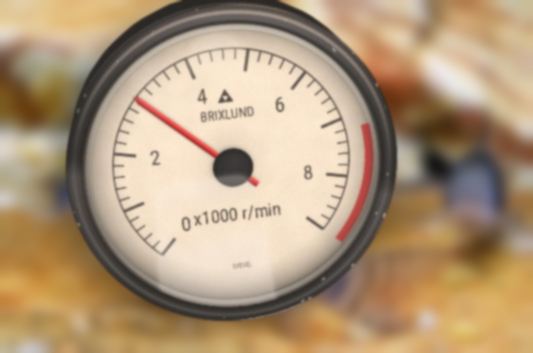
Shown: 3000 rpm
